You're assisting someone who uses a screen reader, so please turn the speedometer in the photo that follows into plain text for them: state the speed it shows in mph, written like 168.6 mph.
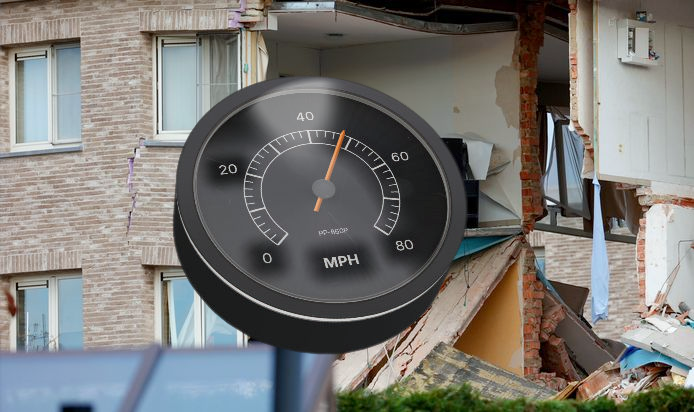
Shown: 48 mph
